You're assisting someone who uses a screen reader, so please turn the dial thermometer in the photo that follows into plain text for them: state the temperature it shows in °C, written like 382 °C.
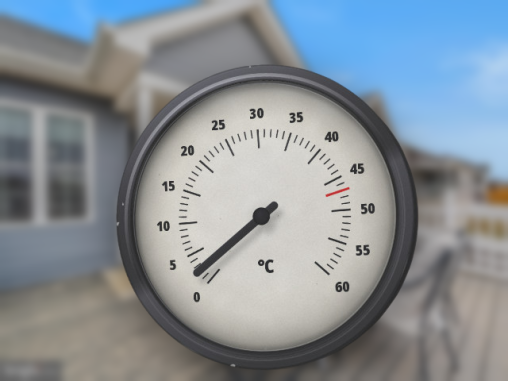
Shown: 2 °C
